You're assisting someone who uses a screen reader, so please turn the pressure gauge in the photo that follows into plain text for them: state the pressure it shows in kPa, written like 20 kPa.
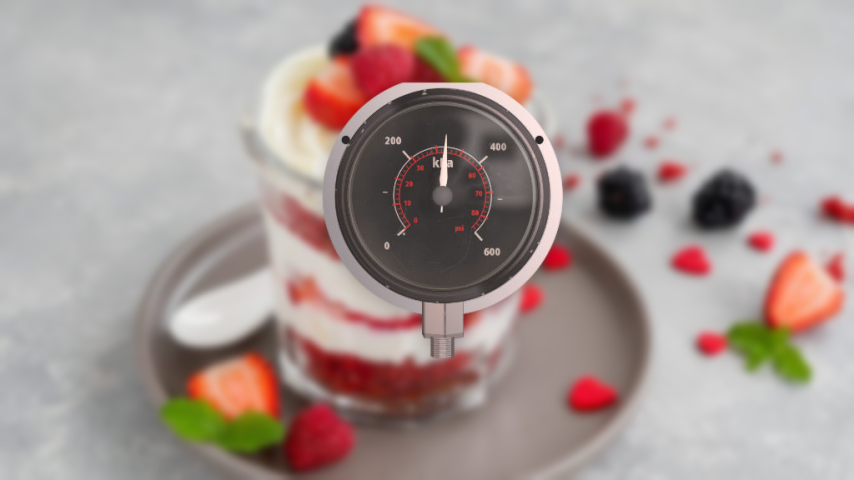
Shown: 300 kPa
